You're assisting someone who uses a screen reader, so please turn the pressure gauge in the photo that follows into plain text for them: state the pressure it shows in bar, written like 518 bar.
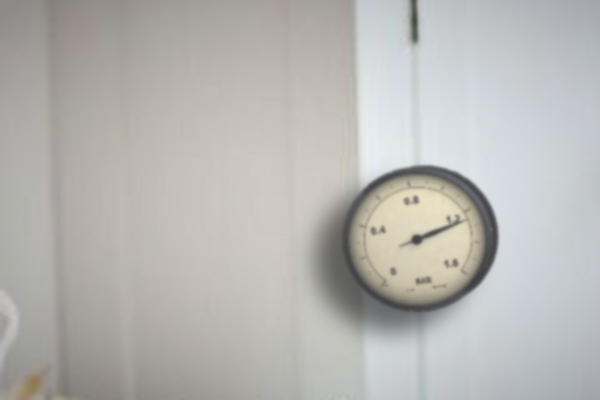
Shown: 1.25 bar
